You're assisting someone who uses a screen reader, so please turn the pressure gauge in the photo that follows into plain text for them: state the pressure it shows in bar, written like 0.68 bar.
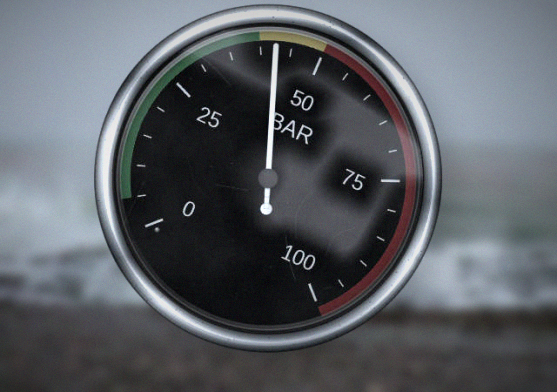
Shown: 42.5 bar
